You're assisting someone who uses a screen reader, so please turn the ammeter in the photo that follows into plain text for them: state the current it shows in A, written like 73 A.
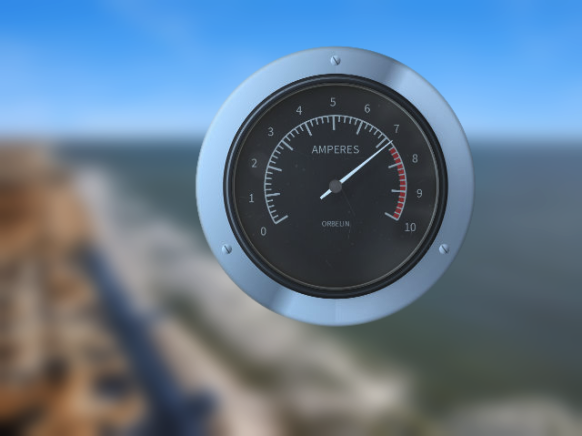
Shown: 7.2 A
